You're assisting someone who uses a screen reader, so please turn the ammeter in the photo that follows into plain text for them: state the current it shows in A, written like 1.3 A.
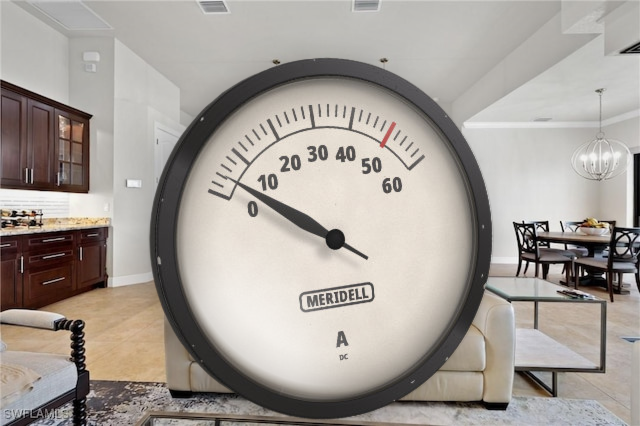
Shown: 4 A
